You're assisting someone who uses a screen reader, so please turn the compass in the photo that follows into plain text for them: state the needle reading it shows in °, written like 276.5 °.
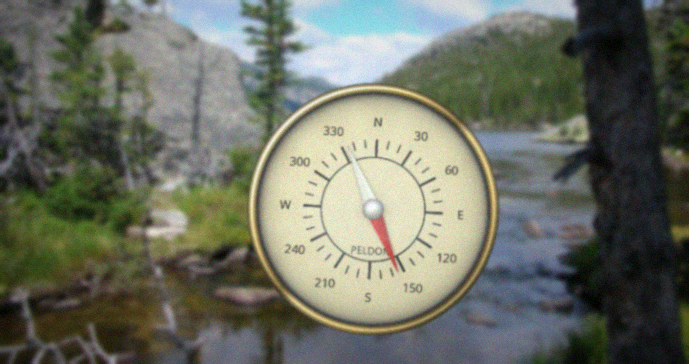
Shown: 155 °
